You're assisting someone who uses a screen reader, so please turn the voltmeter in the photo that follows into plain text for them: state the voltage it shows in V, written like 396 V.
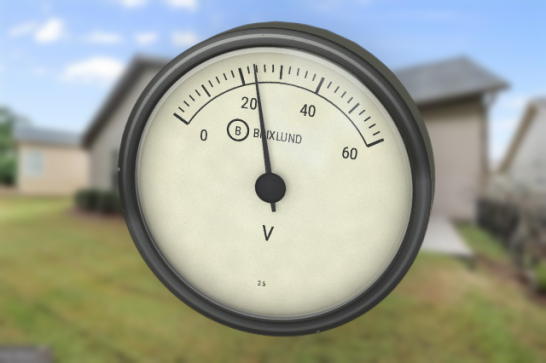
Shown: 24 V
